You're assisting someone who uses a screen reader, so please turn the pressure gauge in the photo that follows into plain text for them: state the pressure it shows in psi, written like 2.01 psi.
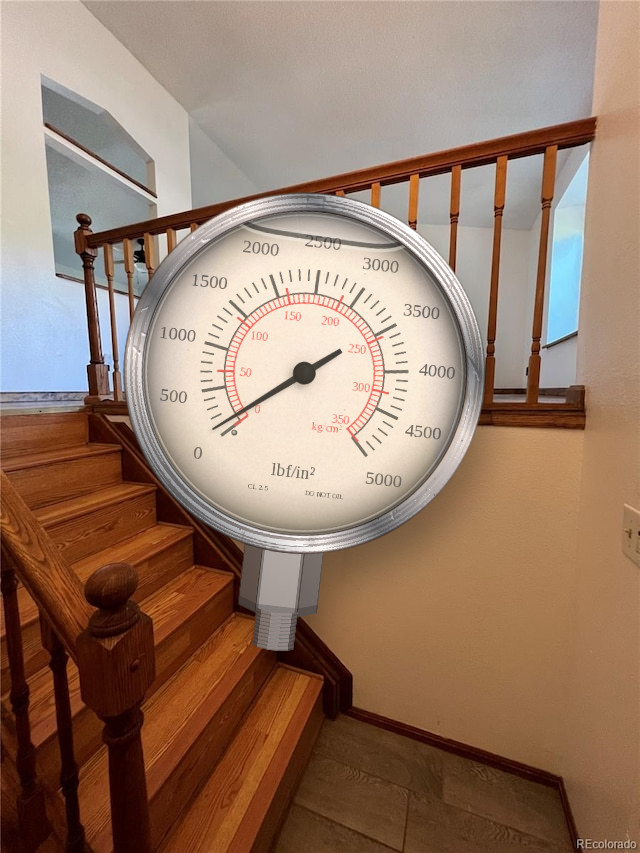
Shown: 100 psi
